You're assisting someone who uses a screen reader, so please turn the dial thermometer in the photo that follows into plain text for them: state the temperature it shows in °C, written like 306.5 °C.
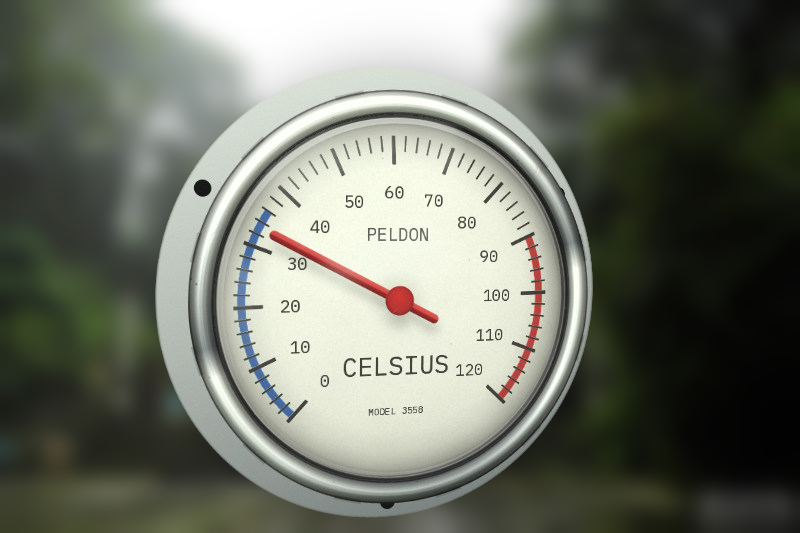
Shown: 33 °C
